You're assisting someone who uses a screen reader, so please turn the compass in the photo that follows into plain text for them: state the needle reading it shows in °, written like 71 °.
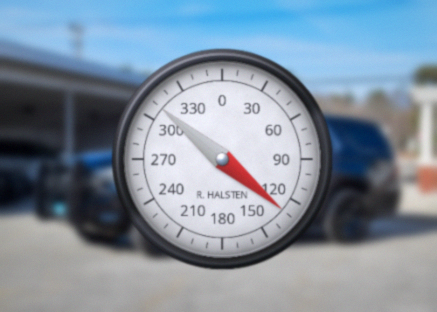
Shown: 130 °
